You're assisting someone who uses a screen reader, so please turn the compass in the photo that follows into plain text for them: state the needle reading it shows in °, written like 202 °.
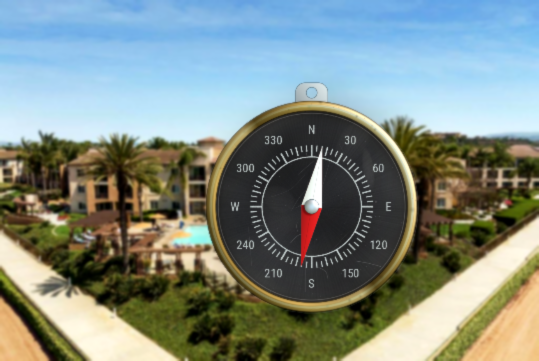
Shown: 190 °
